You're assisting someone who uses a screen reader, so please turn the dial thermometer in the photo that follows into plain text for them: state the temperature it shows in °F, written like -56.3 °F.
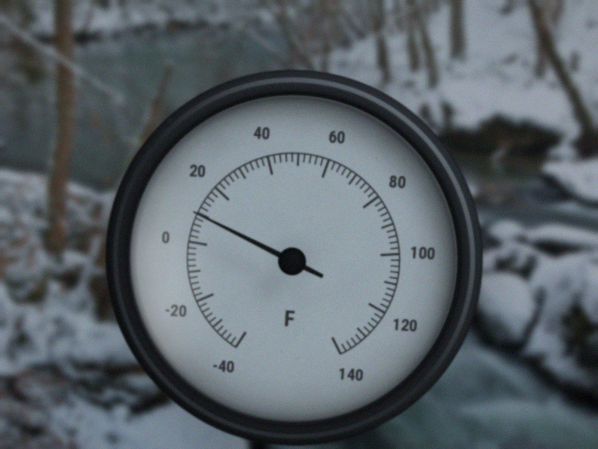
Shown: 10 °F
